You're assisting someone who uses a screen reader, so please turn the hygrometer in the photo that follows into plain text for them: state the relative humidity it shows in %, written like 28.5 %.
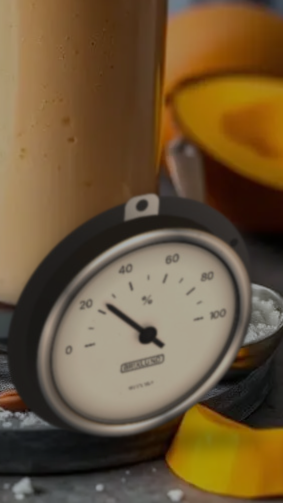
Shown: 25 %
